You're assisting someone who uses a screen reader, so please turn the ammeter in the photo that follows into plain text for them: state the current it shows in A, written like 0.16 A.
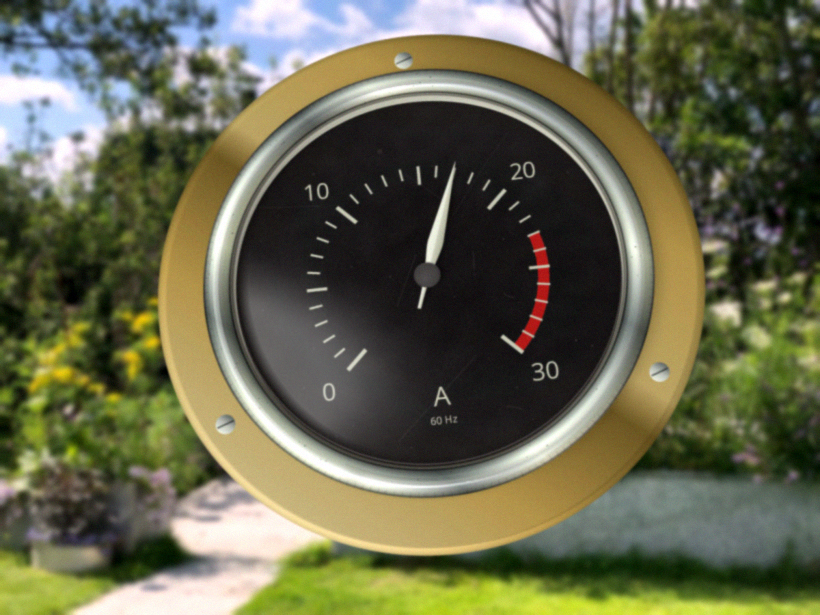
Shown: 17 A
